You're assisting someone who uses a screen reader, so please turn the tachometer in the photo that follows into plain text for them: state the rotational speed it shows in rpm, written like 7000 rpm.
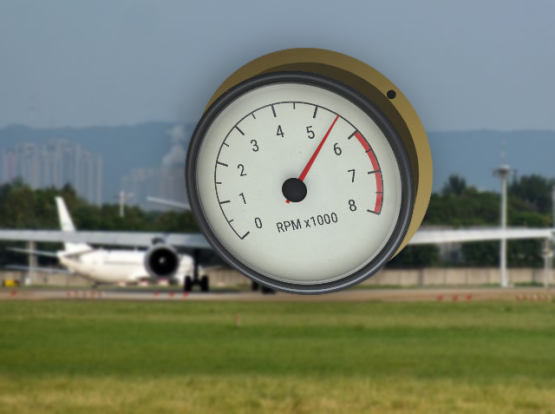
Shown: 5500 rpm
